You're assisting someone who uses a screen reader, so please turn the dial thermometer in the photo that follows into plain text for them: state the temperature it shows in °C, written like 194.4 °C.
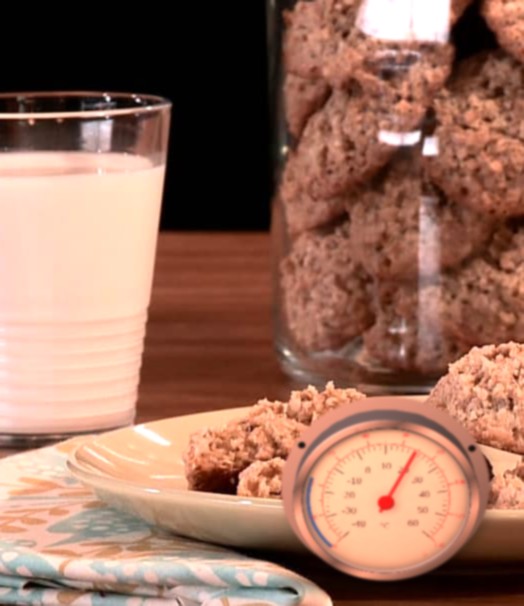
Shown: 20 °C
